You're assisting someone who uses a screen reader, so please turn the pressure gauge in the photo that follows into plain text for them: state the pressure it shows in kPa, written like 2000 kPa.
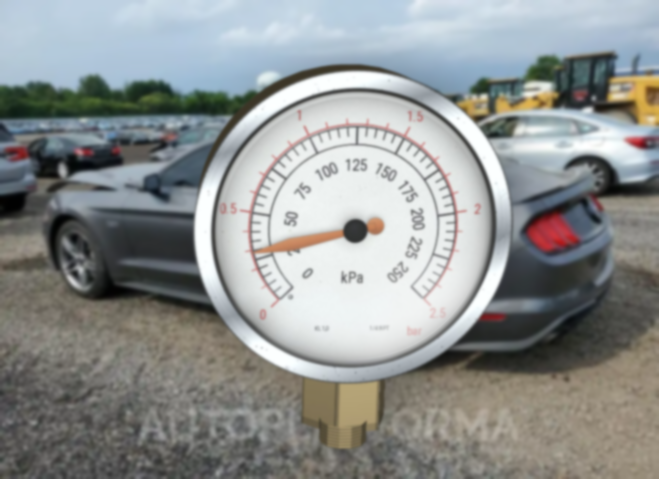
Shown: 30 kPa
